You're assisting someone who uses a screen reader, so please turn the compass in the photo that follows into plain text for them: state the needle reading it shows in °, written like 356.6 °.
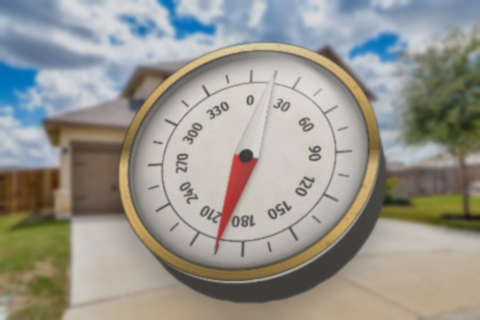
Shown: 195 °
